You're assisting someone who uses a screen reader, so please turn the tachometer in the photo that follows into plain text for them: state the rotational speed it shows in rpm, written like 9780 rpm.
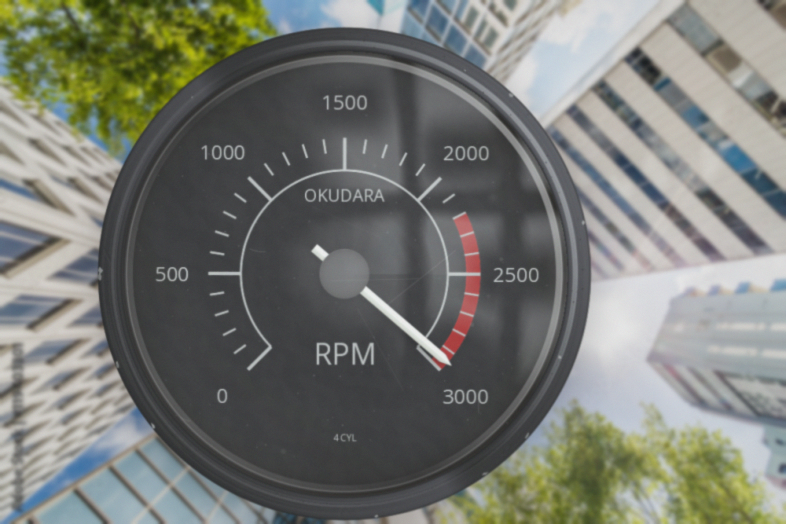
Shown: 2950 rpm
